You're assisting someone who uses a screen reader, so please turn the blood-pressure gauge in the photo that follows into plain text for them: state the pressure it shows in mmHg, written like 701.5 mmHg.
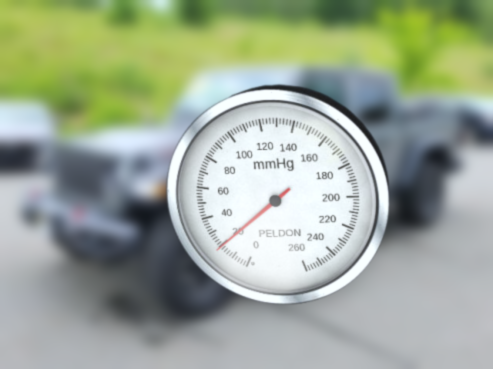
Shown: 20 mmHg
